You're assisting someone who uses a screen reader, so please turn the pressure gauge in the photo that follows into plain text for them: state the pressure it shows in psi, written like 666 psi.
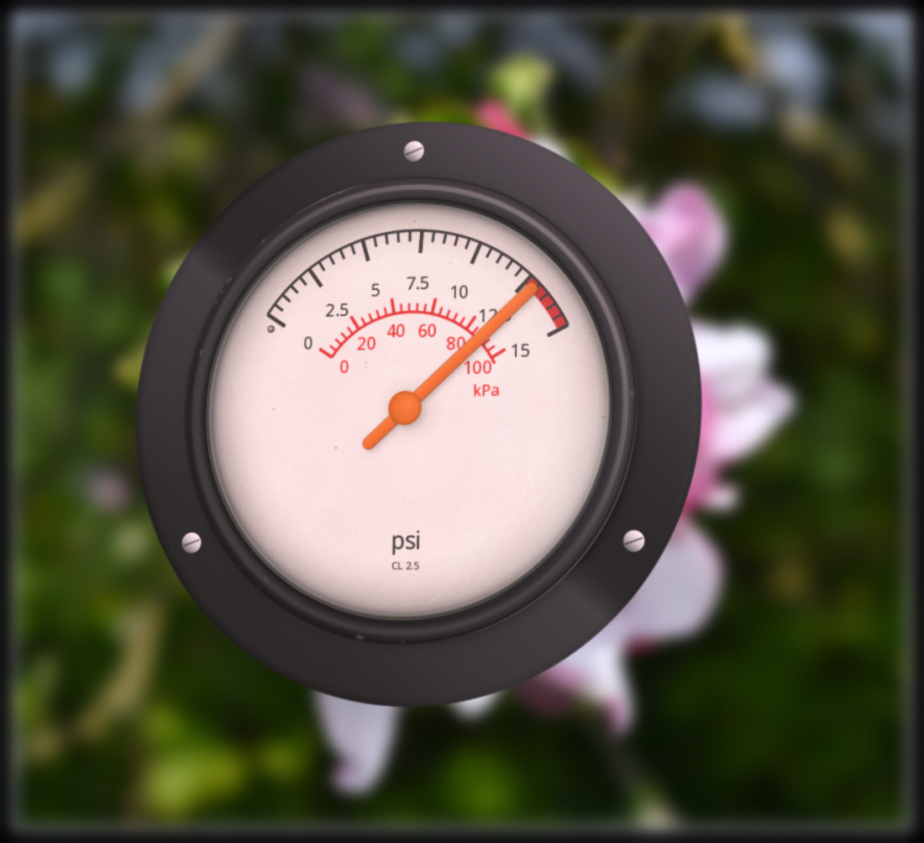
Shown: 13 psi
